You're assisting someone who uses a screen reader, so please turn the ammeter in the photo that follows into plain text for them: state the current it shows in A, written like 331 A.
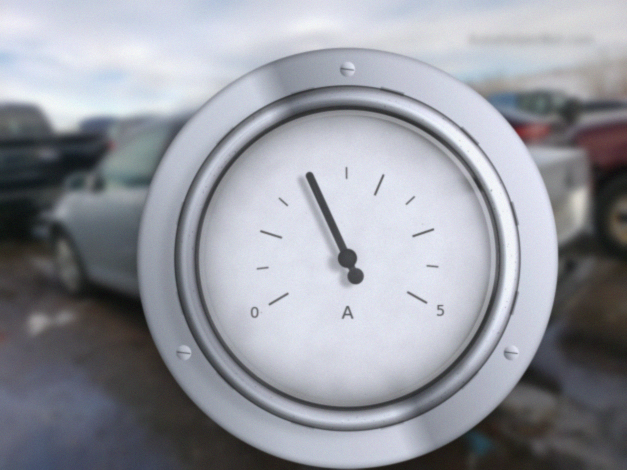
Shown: 2 A
